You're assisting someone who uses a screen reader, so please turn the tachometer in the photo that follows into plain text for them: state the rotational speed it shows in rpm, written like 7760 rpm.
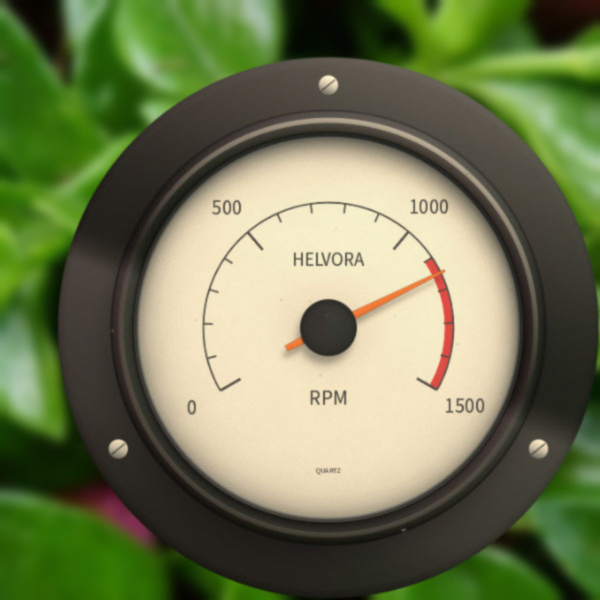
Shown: 1150 rpm
